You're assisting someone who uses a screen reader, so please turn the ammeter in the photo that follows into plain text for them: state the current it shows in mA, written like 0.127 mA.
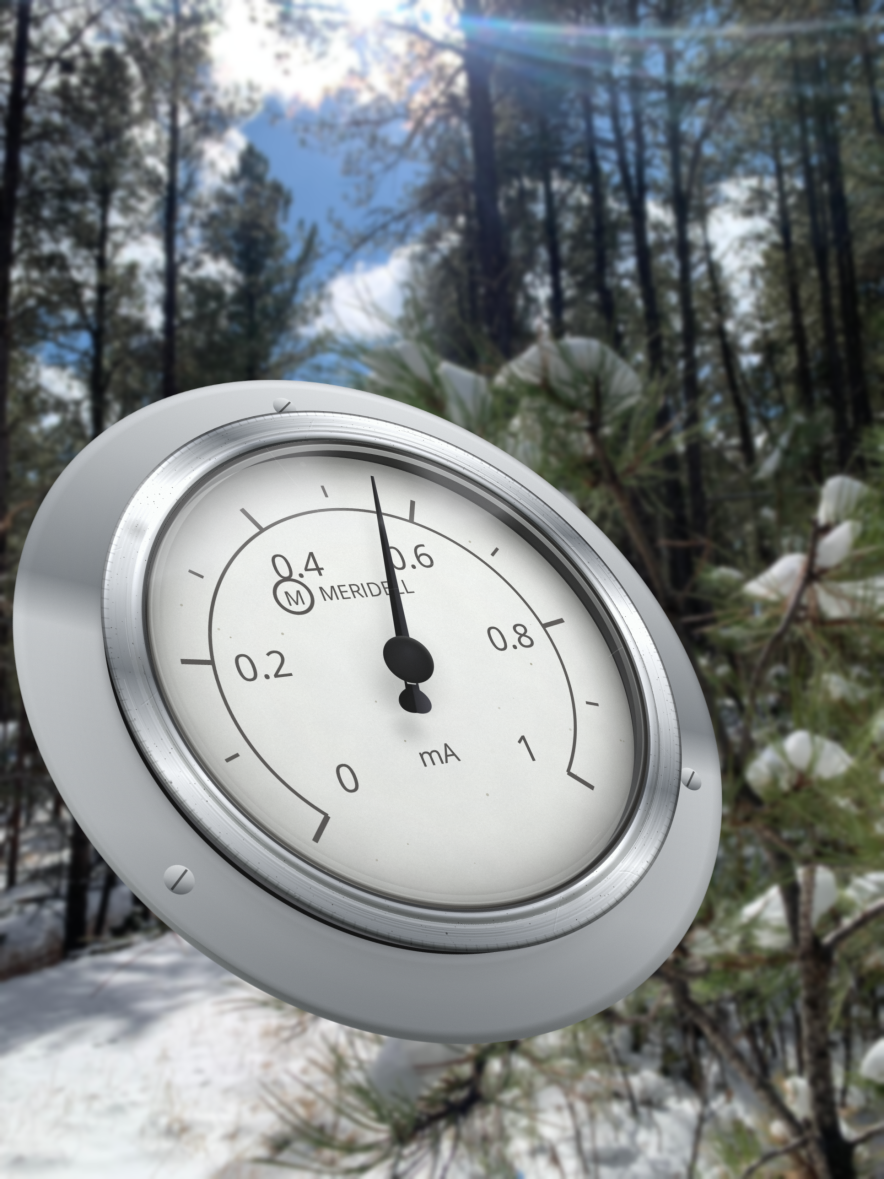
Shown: 0.55 mA
